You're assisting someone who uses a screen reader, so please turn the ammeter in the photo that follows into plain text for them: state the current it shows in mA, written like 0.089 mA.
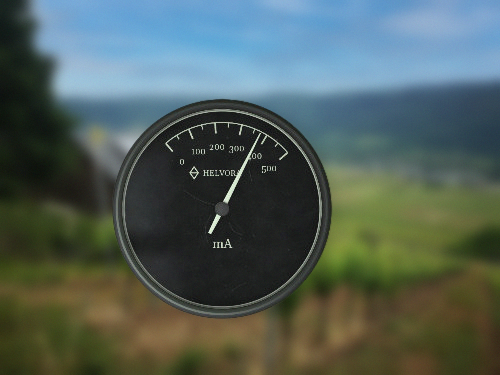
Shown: 375 mA
